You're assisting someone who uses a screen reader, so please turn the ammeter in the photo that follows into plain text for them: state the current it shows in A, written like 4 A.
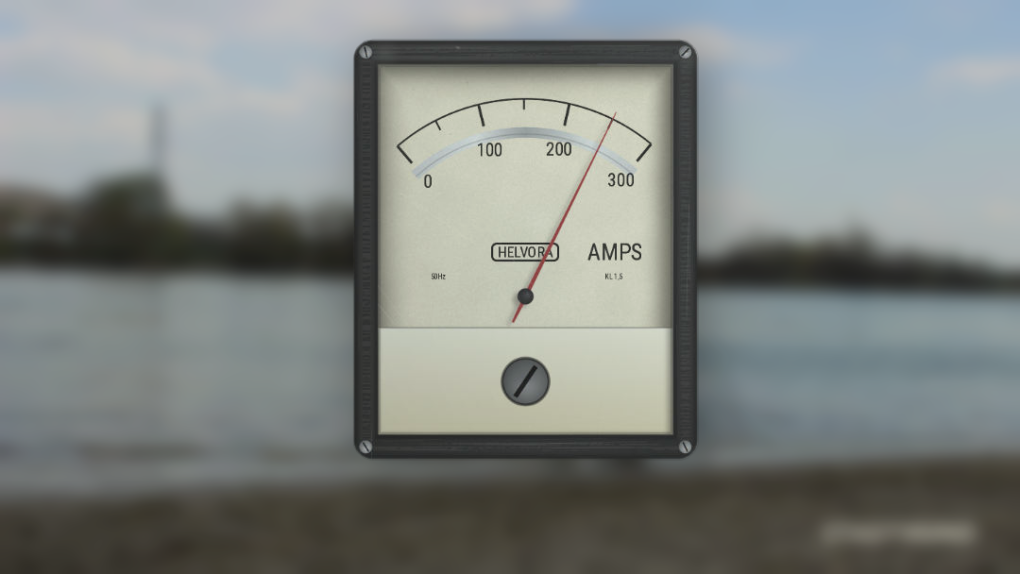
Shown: 250 A
